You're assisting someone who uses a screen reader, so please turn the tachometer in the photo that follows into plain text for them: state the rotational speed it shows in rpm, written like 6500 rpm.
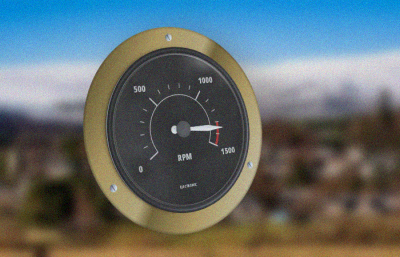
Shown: 1350 rpm
